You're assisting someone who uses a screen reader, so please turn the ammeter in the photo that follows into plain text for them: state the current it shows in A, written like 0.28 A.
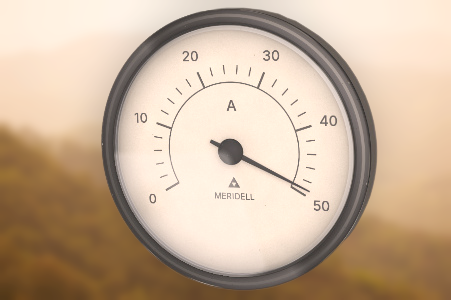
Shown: 49 A
